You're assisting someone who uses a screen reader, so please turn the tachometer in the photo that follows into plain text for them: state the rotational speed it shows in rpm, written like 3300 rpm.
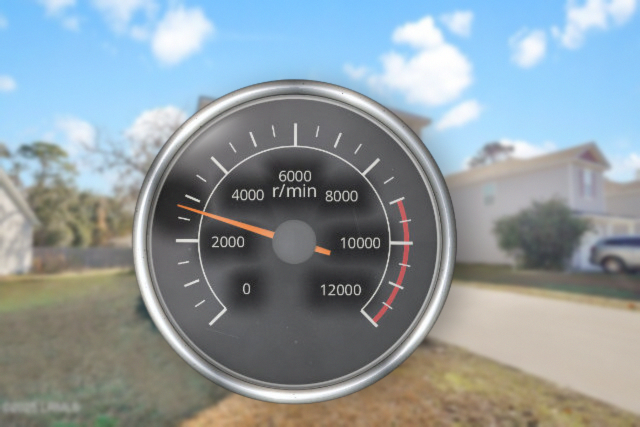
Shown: 2750 rpm
